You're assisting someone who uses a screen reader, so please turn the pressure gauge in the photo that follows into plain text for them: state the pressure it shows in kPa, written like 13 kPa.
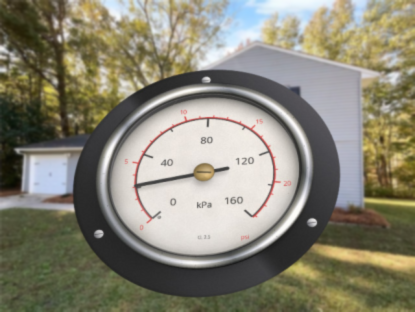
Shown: 20 kPa
